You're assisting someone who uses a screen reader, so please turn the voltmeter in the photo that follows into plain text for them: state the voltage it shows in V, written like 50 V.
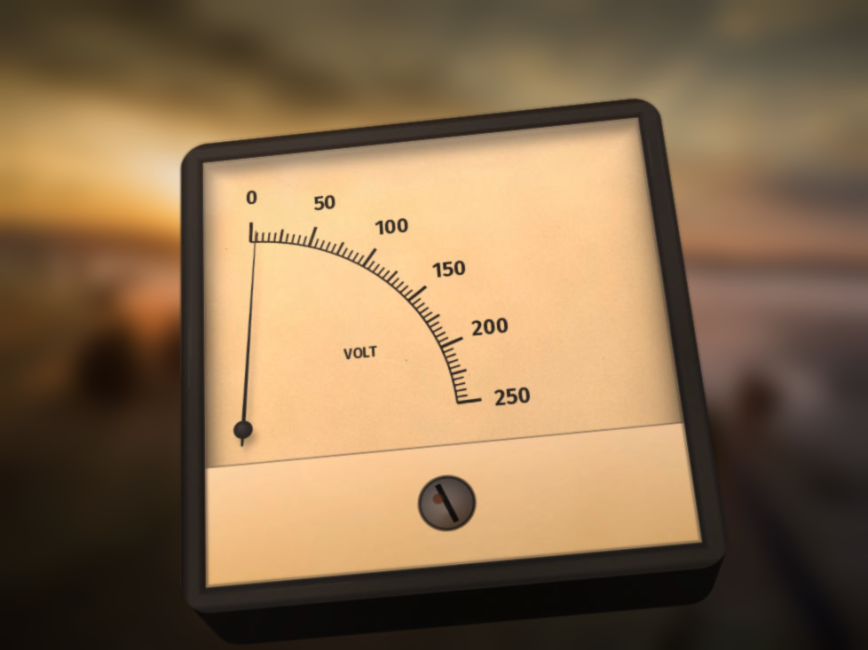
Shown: 5 V
